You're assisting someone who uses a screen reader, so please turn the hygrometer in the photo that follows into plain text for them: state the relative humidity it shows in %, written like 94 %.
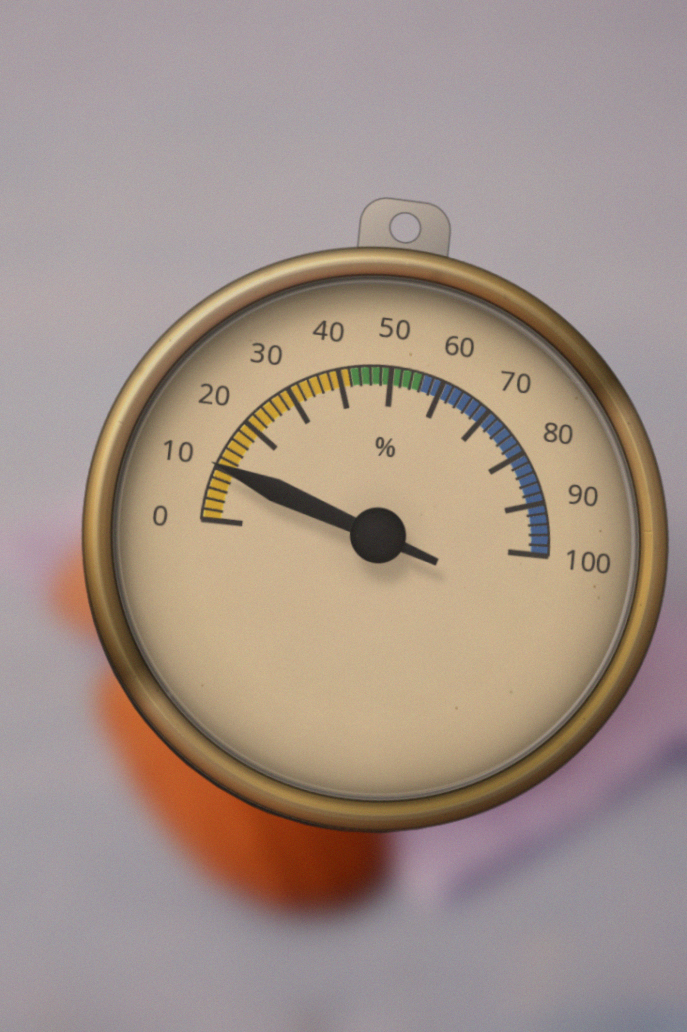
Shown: 10 %
